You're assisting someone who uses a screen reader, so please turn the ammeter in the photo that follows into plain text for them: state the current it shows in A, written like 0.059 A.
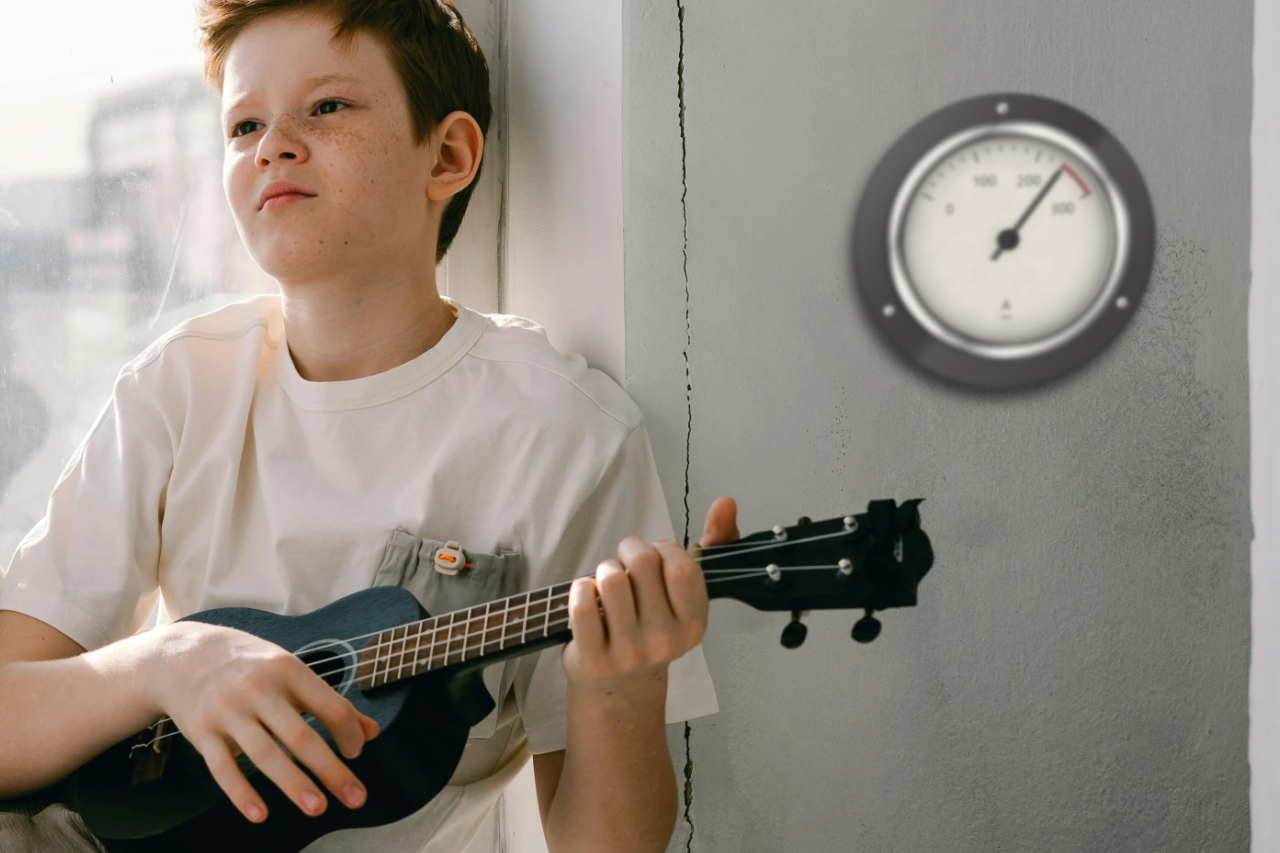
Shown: 240 A
